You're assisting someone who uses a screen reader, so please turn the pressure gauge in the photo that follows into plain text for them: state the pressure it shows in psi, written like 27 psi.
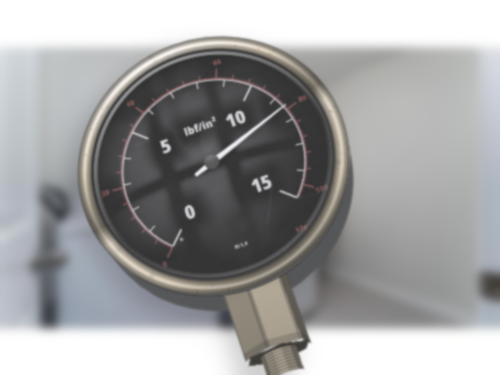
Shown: 11.5 psi
